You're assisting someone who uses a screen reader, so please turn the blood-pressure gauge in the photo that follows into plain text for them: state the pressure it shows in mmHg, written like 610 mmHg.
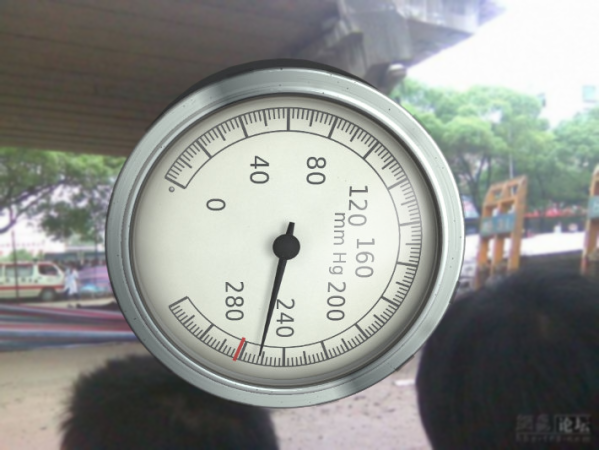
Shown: 252 mmHg
